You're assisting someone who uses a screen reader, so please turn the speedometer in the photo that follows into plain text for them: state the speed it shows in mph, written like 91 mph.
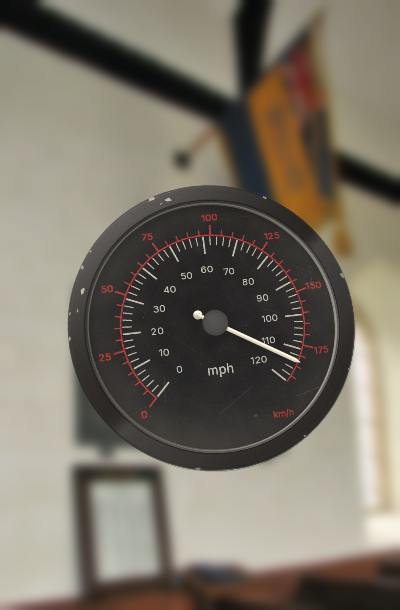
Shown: 114 mph
